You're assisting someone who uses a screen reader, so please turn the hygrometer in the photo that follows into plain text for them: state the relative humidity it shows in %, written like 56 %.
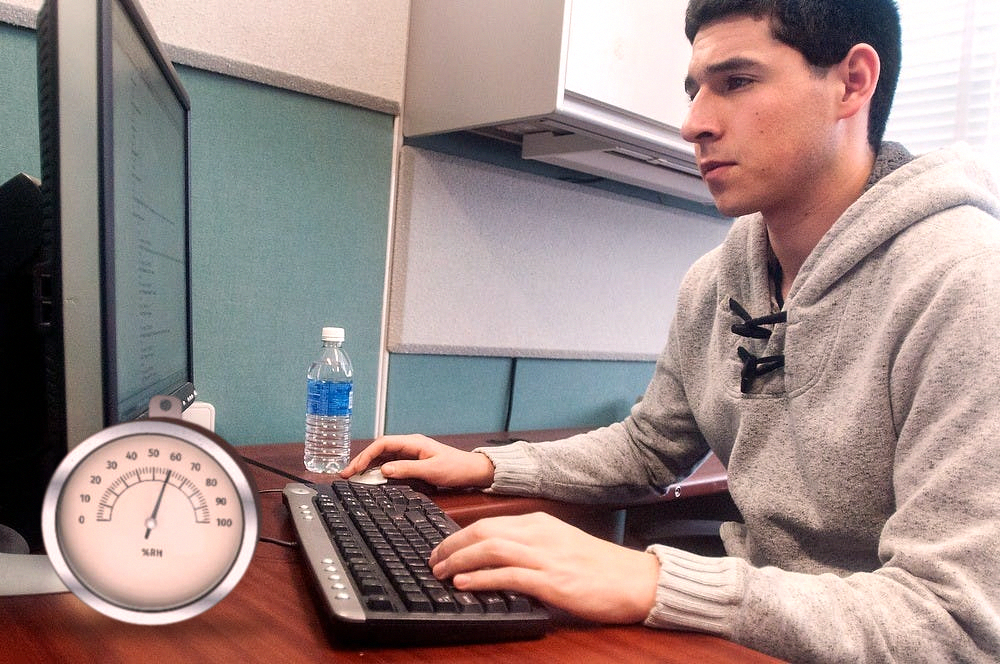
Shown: 60 %
